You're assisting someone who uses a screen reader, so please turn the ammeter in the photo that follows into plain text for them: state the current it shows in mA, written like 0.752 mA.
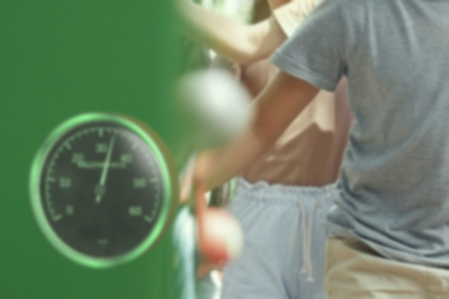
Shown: 34 mA
